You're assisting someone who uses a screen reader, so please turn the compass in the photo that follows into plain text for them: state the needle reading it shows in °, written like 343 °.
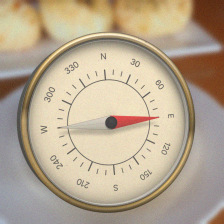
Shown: 90 °
